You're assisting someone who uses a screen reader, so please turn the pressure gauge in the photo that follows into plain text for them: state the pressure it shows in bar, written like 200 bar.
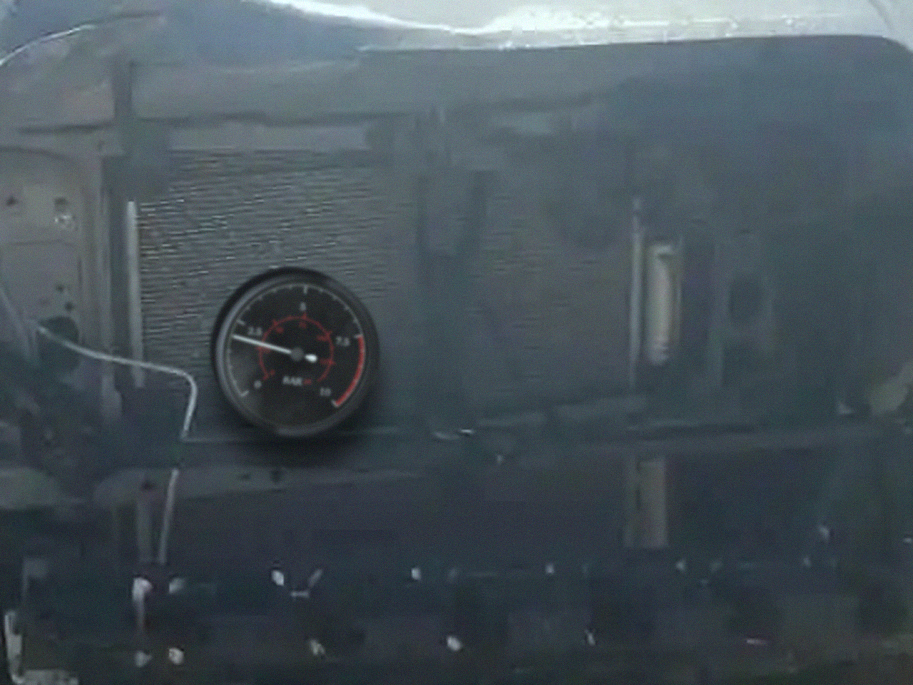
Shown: 2 bar
